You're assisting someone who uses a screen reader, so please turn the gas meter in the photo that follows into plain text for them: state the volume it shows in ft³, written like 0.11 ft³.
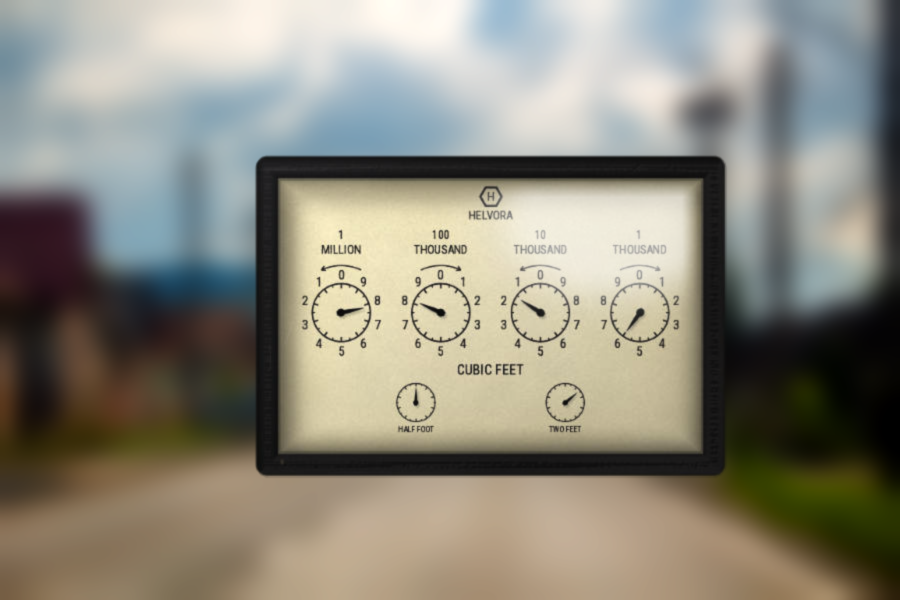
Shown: 781600 ft³
